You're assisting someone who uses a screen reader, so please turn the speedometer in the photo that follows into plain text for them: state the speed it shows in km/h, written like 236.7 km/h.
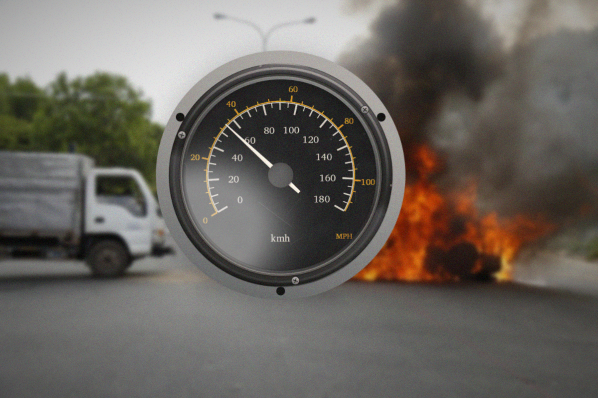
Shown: 55 km/h
